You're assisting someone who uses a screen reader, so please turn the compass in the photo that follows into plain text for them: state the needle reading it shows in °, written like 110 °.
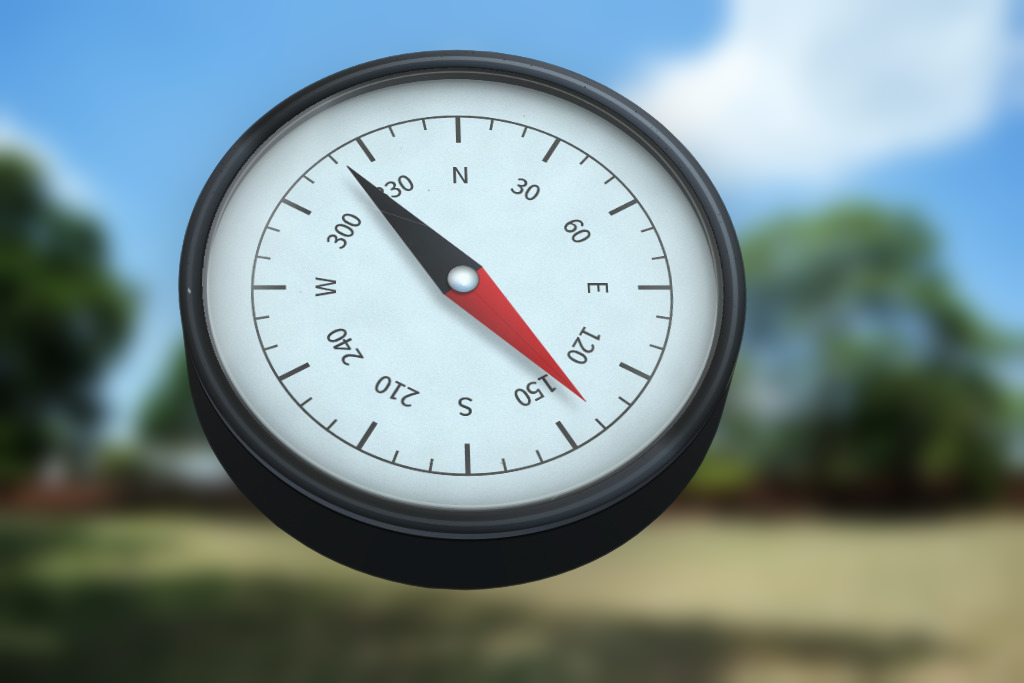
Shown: 140 °
